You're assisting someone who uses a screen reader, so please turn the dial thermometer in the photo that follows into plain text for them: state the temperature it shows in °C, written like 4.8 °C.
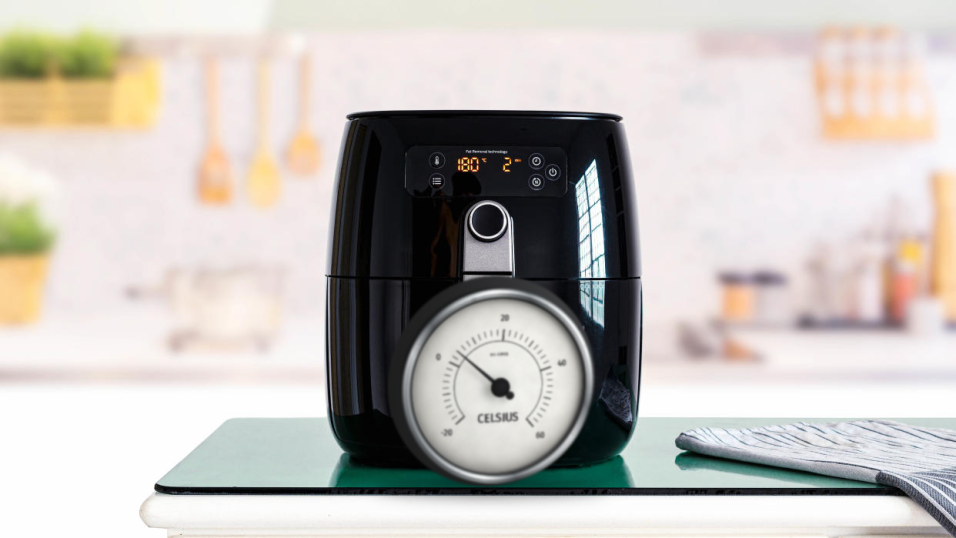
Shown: 4 °C
